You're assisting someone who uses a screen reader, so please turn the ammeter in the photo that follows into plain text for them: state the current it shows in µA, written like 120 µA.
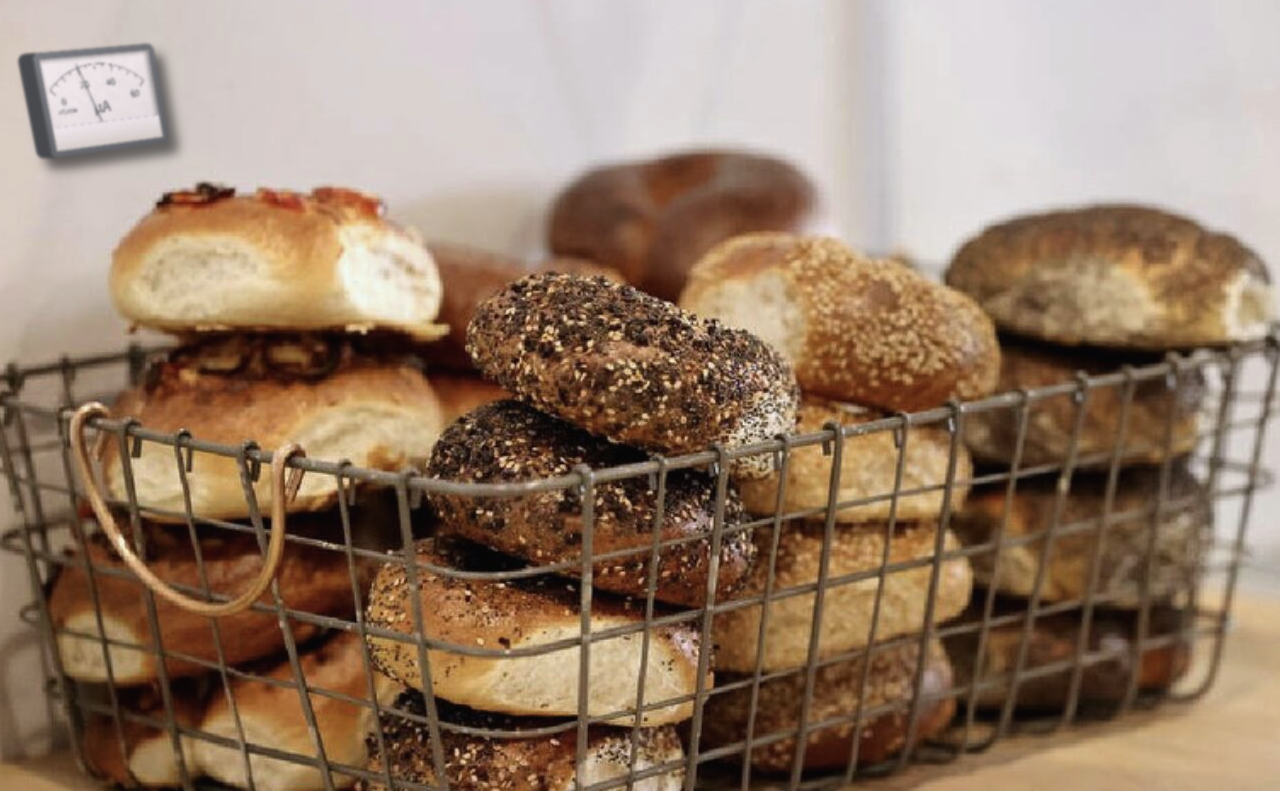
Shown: 20 µA
